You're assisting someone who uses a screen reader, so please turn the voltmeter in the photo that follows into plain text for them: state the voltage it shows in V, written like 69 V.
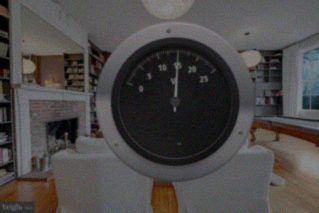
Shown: 15 V
